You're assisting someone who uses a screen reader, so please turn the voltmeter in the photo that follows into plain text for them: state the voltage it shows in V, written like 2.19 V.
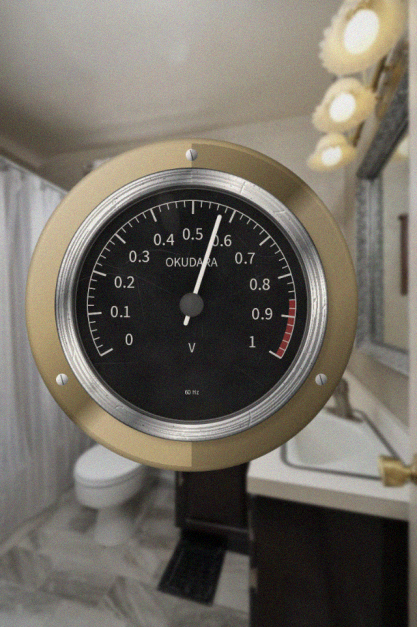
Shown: 0.57 V
